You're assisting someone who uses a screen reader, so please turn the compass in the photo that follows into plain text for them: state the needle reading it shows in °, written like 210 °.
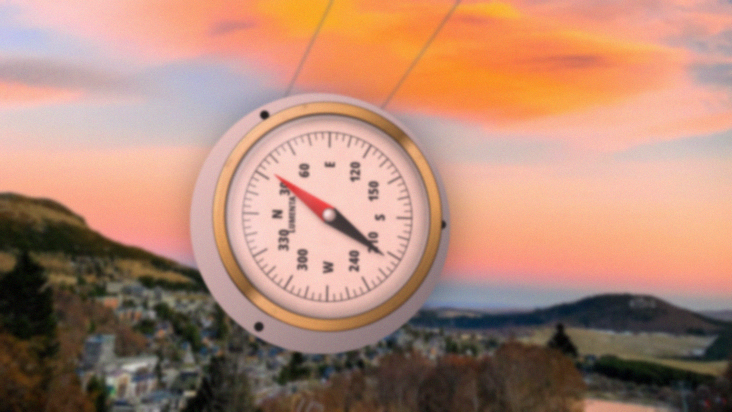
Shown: 35 °
